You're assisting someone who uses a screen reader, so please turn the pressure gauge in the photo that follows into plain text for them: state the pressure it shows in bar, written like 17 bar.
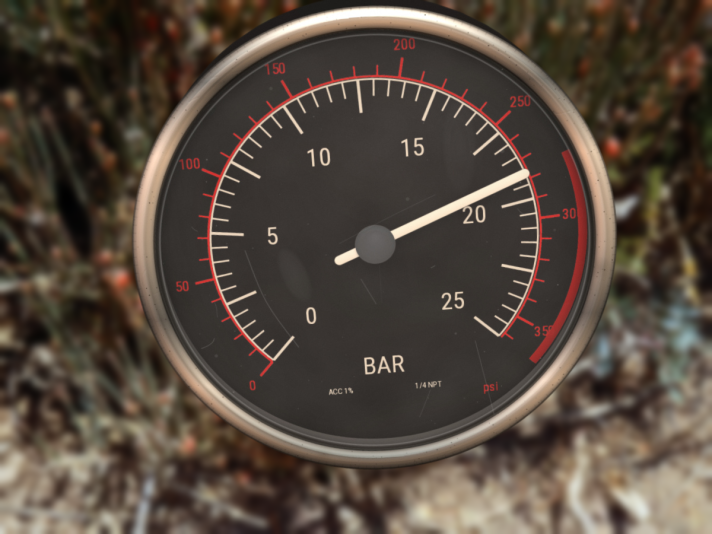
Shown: 19 bar
